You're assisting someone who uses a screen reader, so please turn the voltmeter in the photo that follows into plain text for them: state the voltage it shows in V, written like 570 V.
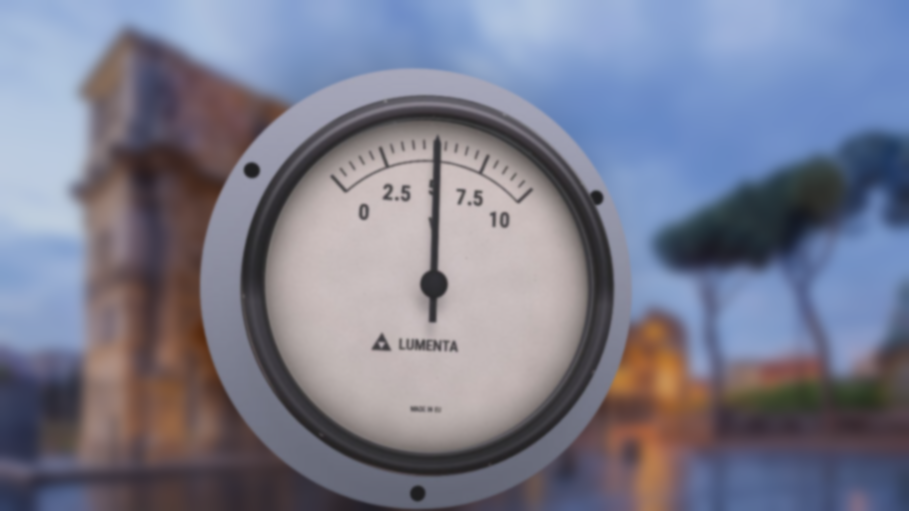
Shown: 5 V
